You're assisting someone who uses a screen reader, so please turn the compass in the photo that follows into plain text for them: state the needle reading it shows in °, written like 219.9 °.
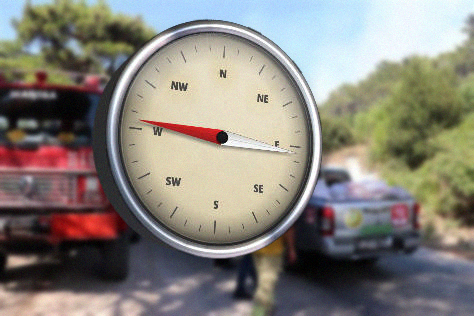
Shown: 275 °
